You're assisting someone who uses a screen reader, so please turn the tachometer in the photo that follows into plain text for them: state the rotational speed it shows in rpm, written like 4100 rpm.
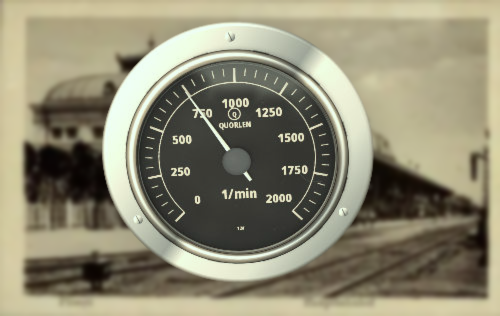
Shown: 750 rpm
